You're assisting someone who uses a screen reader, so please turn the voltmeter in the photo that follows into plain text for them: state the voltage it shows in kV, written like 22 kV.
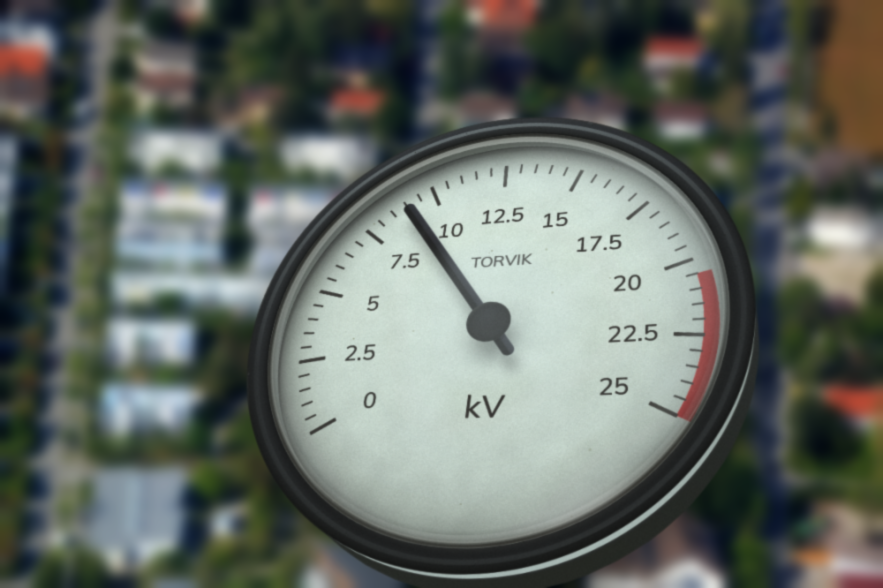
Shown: 9 kV
